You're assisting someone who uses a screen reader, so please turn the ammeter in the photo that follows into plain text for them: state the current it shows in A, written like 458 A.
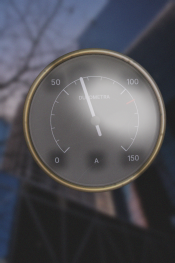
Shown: 65 A
